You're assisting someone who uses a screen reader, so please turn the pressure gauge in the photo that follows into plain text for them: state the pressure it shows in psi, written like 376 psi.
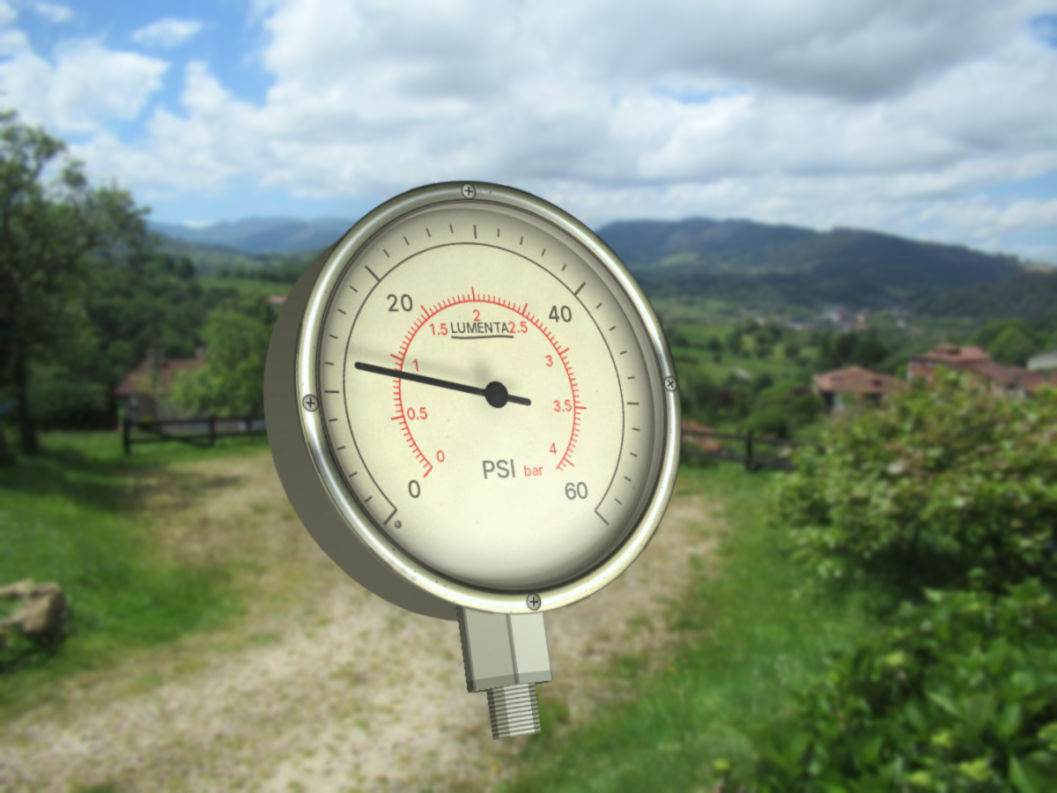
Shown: 12 psi
